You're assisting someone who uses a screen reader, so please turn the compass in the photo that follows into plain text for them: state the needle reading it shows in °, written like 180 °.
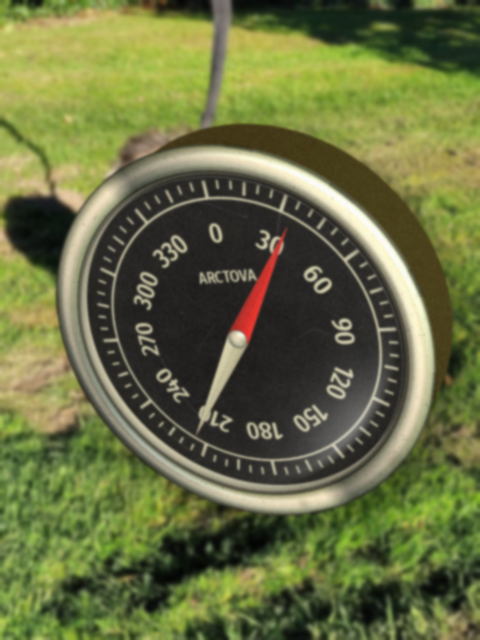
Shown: 35 °
